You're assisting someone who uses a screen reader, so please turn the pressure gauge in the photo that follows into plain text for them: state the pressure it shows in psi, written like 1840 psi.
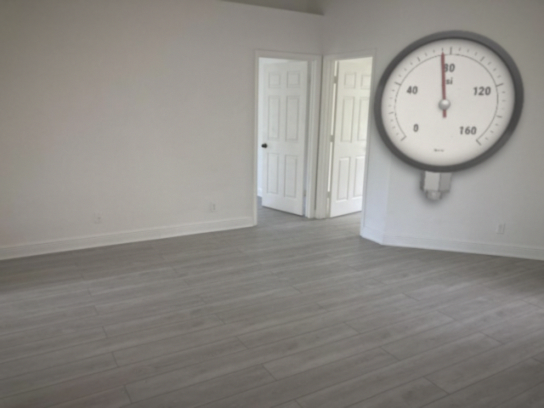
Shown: 75 psi
